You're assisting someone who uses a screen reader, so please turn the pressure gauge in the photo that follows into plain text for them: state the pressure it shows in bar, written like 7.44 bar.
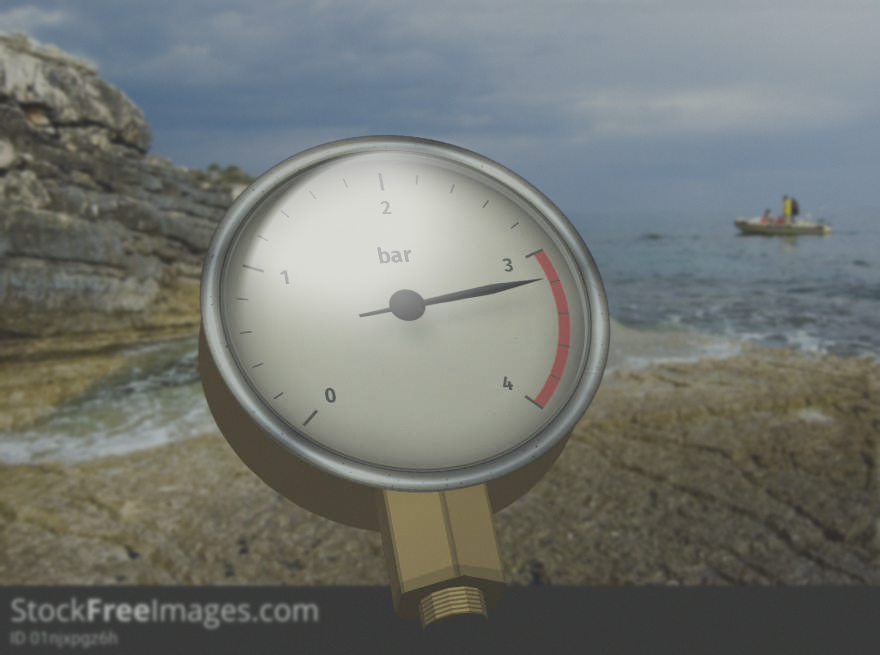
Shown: 3.2 bar
